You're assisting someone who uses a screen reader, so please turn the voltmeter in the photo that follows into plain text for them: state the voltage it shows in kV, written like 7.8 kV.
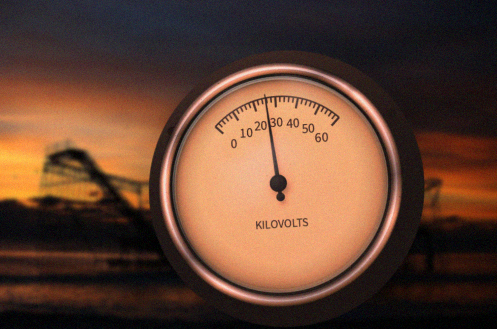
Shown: 26 kV
